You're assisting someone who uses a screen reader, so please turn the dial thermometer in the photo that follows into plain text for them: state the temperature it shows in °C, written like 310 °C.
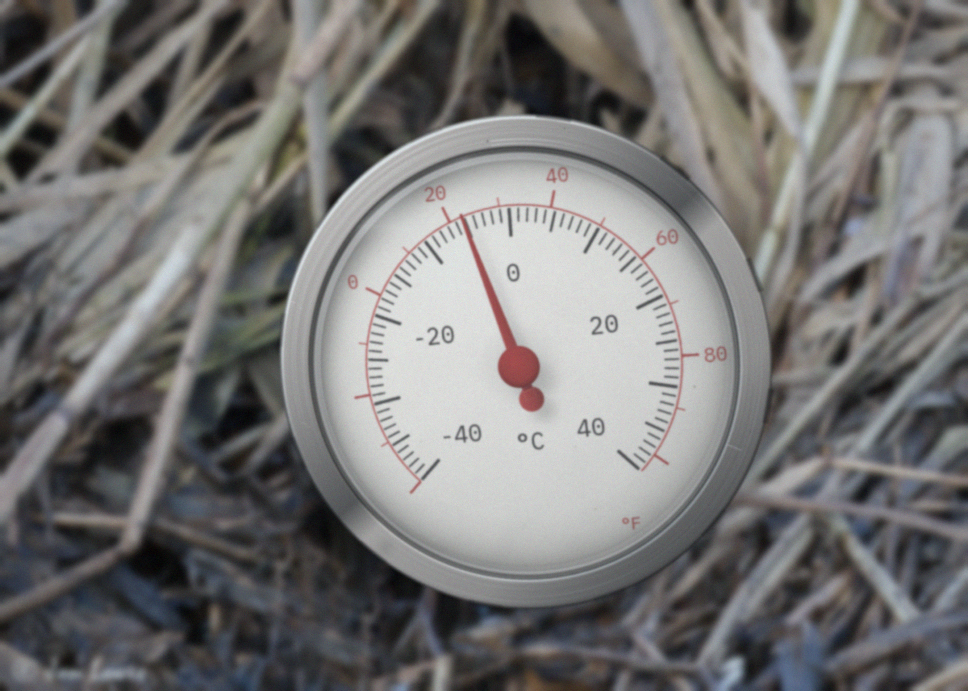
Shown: -5 °C
